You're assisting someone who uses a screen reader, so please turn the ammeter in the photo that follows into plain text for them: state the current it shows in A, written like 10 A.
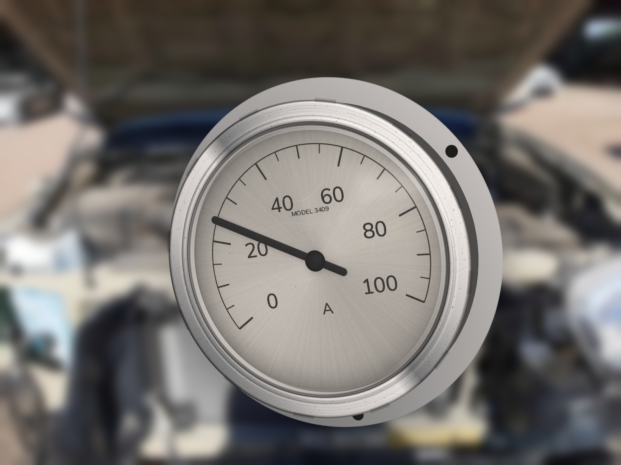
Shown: 25 A
